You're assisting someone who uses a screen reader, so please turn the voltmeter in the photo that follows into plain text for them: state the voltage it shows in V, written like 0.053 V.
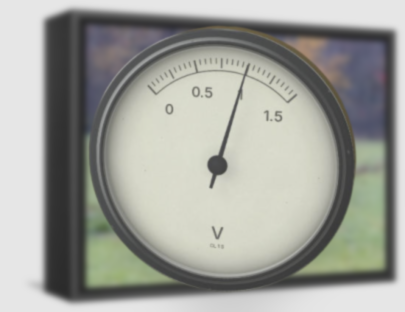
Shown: 1 V
